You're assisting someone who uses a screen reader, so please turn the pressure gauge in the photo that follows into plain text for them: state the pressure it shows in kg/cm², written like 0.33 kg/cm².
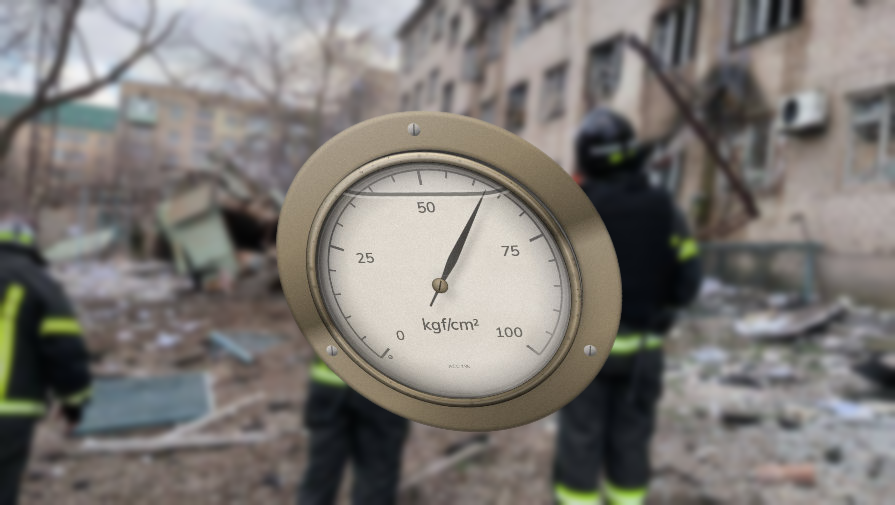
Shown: 62.5 kg/cm²
